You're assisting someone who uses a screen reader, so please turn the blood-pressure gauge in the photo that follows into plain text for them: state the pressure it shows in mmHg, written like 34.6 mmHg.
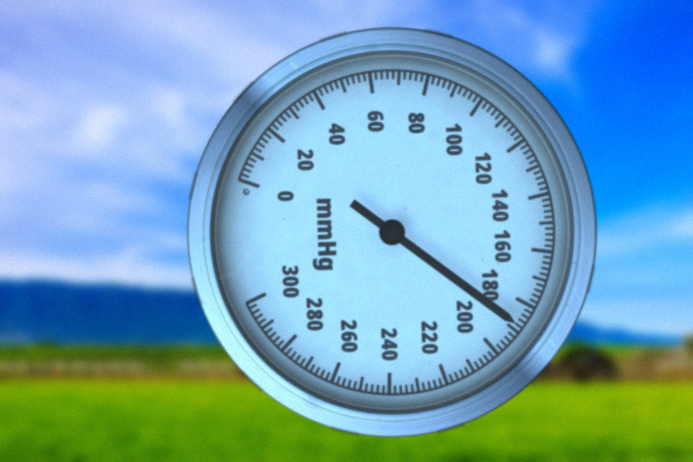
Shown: 188 mmHg
